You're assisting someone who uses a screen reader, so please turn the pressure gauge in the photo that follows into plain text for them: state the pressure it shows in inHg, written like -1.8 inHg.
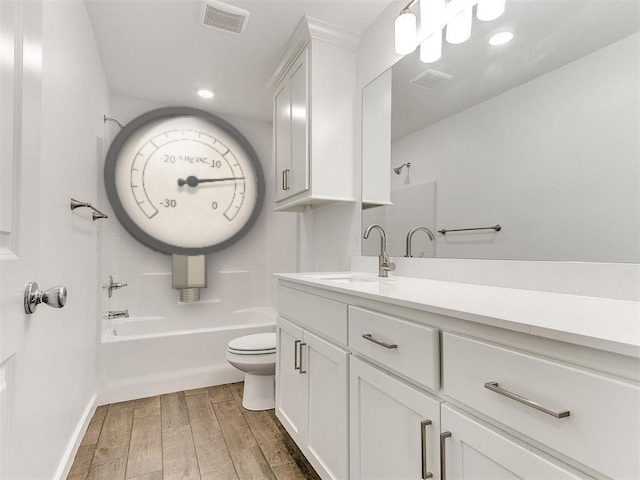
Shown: -6 inHg
